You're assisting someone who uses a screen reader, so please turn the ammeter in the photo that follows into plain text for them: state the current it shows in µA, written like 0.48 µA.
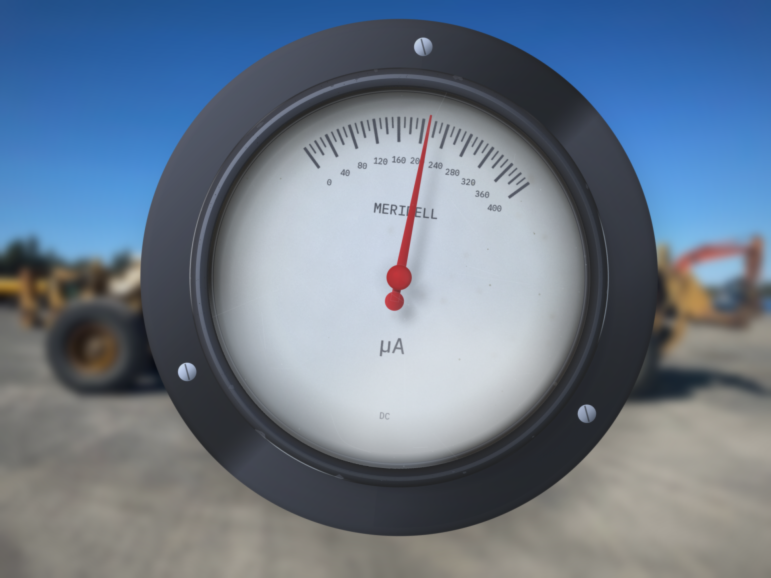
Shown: 210 µA
